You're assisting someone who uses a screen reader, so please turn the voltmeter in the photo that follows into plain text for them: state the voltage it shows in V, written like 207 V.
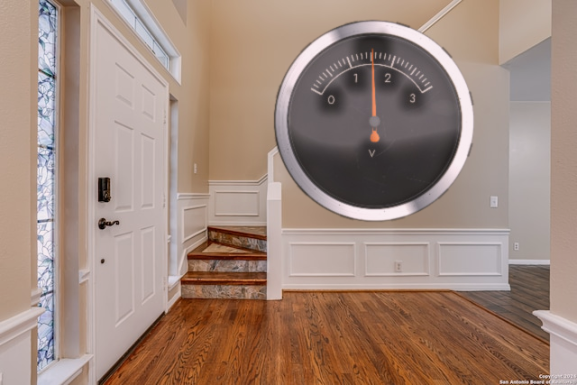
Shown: 1.5 V
